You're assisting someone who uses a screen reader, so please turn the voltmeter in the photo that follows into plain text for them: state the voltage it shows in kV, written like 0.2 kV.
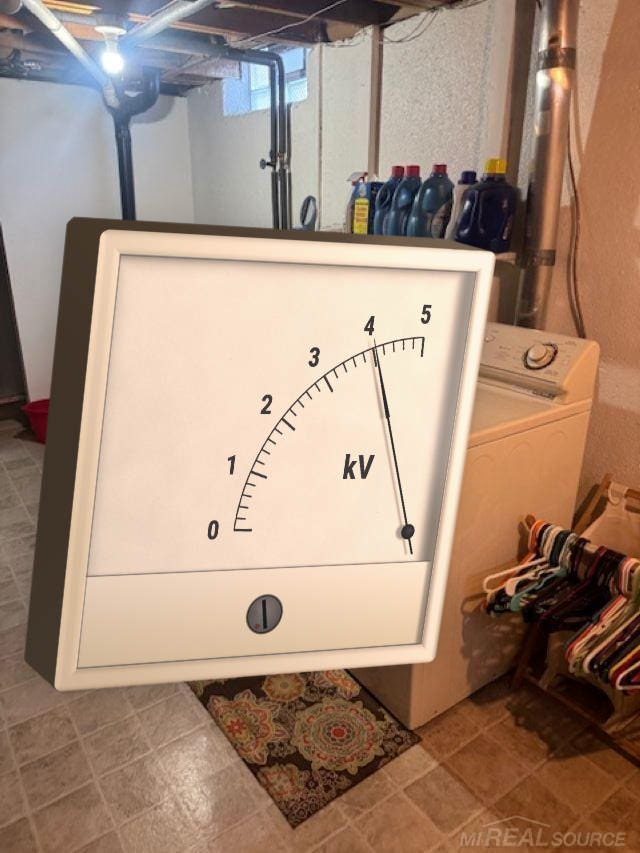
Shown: 4 kV
